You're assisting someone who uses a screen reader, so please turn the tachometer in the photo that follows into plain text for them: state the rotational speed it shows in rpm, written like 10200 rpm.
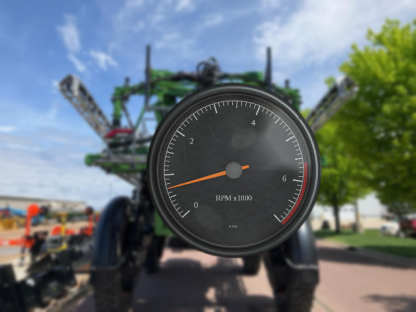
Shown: 700 rpm
